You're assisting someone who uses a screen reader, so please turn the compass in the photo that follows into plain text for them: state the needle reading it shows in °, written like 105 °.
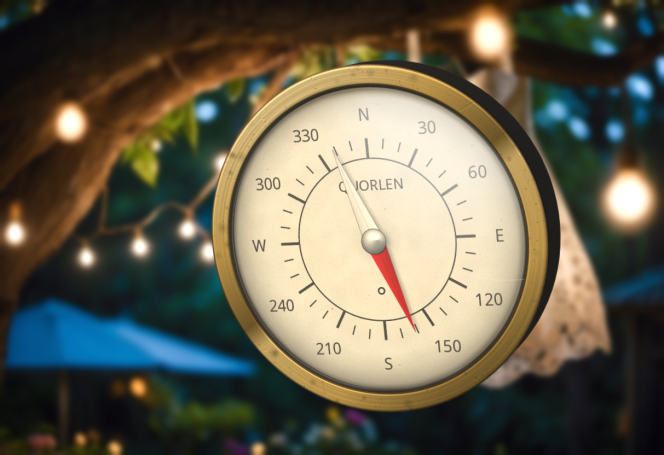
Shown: 160 °
